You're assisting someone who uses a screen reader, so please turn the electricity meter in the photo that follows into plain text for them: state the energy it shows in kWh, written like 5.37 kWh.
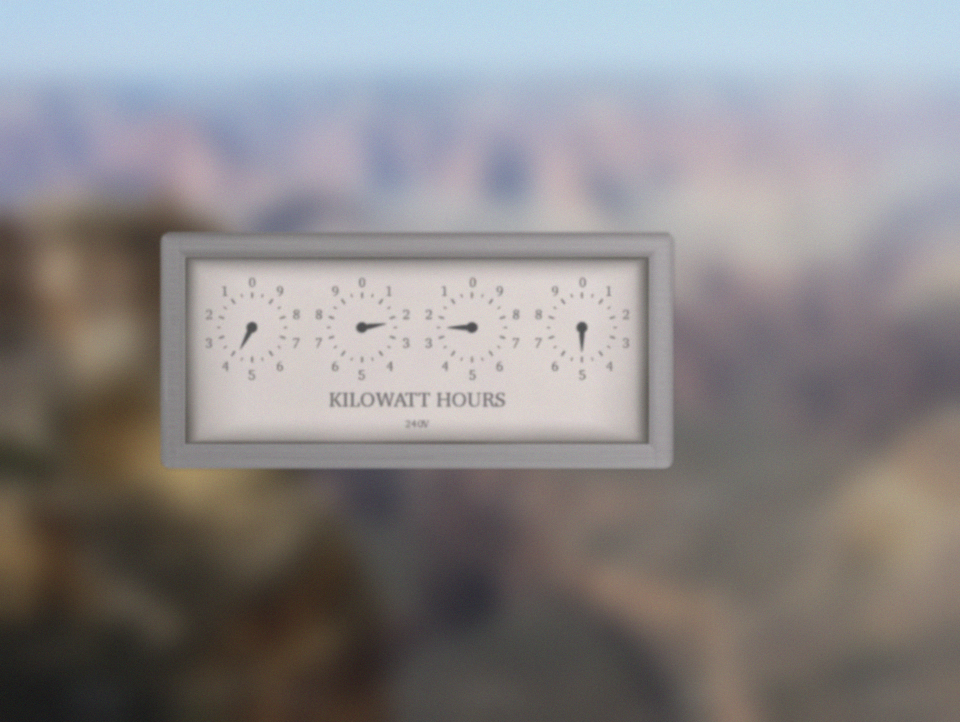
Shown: 4225 kWh
